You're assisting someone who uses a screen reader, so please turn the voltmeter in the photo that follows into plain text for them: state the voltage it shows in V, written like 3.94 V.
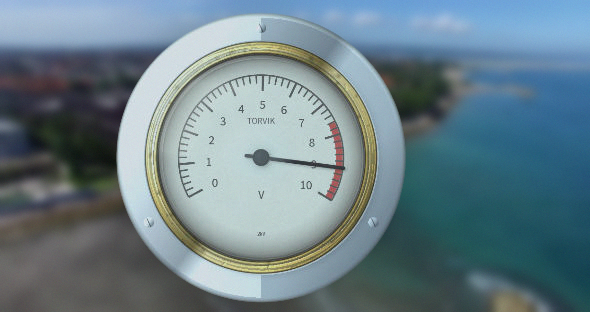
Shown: 9 V
